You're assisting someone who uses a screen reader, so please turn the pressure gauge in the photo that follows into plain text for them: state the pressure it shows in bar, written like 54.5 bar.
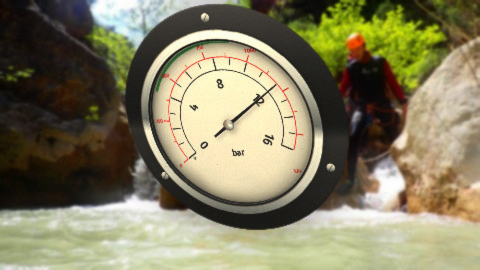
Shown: 12 bar
